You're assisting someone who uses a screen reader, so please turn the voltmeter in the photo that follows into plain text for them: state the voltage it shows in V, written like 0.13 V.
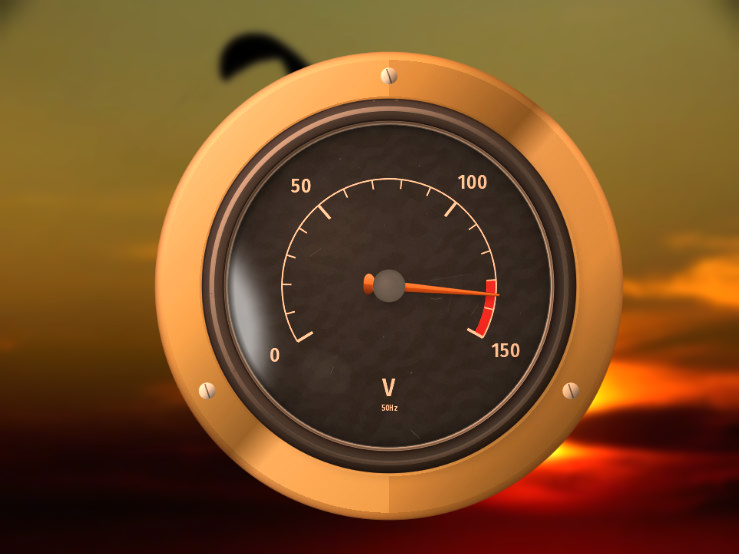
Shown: 135 V
